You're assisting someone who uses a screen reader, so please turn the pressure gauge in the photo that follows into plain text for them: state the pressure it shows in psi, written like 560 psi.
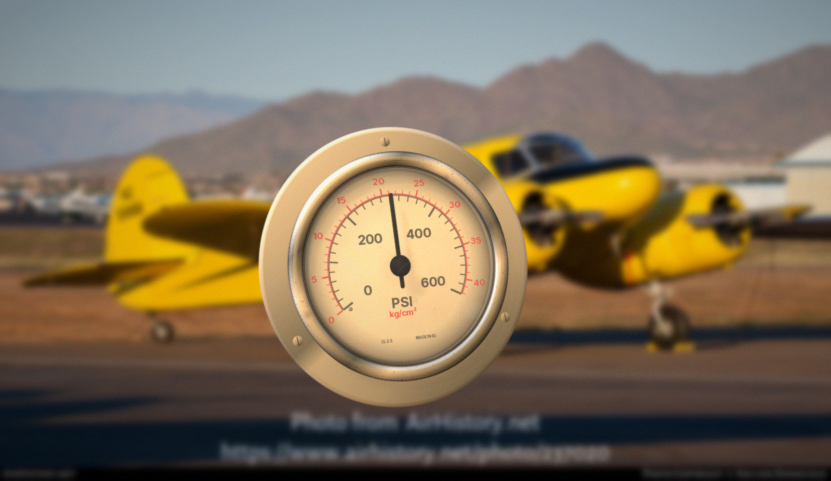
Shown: 300 psi
